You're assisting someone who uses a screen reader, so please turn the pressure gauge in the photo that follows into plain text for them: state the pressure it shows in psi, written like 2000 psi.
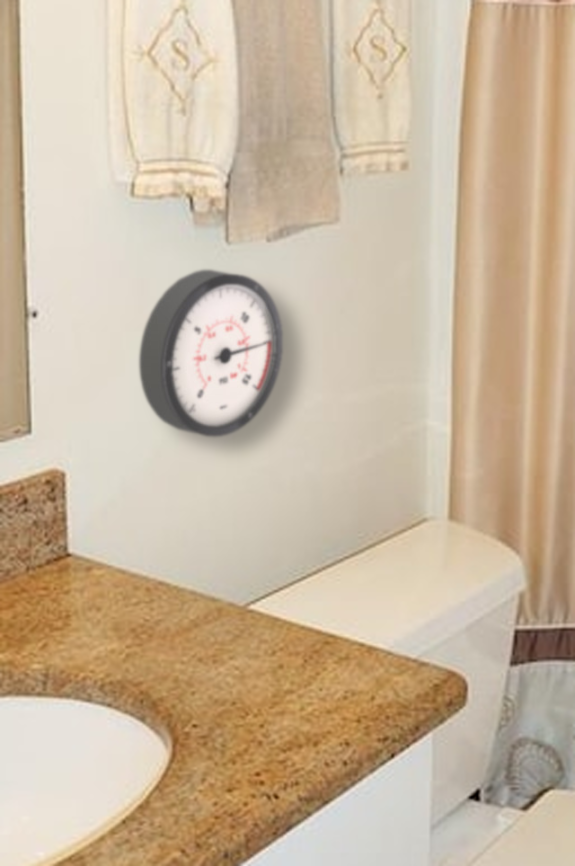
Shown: 12.5 psi
